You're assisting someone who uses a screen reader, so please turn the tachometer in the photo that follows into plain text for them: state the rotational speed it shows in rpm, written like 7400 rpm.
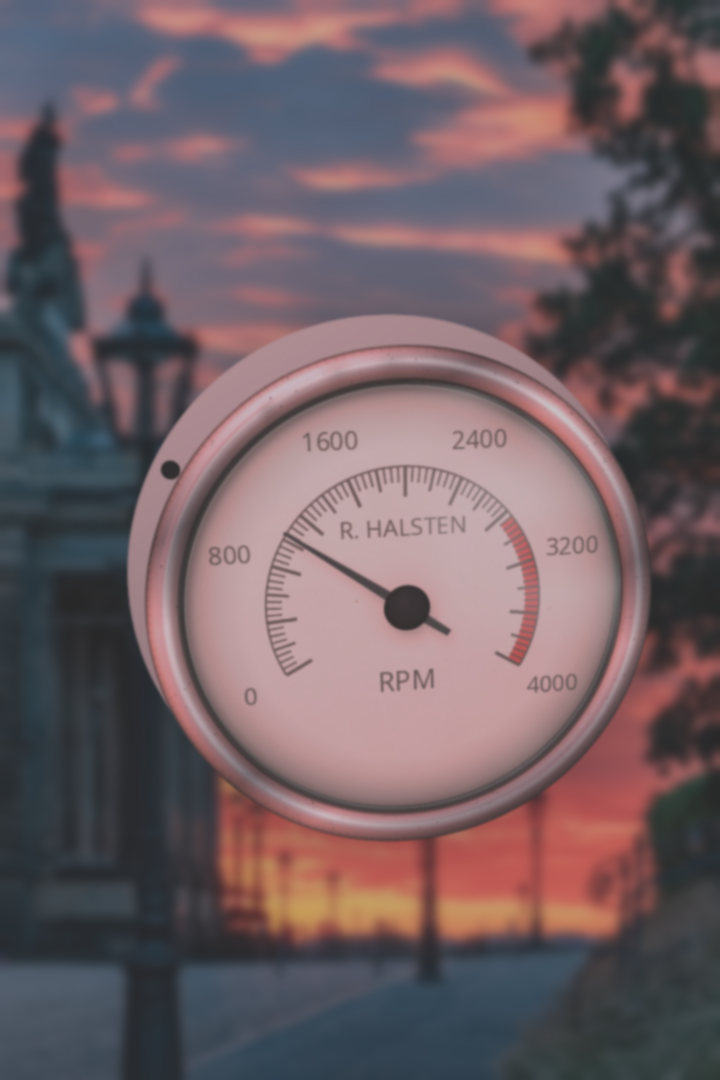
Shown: 1050 rpm
